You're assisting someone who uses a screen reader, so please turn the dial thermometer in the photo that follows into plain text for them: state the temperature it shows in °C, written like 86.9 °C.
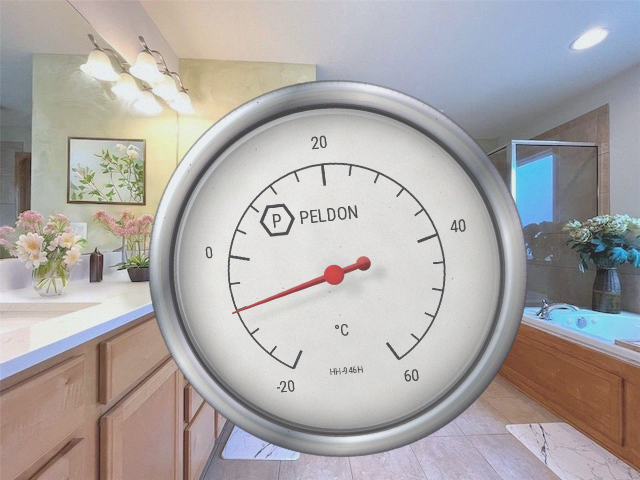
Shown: -8 °C
